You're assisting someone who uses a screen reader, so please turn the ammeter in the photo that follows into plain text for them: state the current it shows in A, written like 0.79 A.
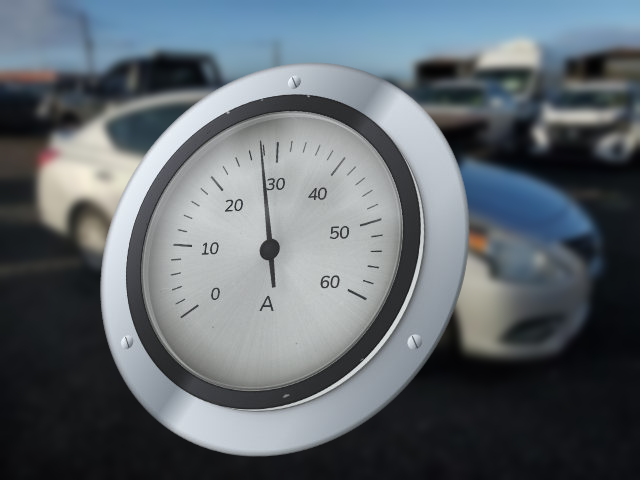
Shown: 28 A
